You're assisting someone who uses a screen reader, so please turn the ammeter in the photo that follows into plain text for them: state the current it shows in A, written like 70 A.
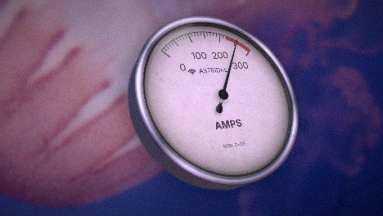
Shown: 250 A
